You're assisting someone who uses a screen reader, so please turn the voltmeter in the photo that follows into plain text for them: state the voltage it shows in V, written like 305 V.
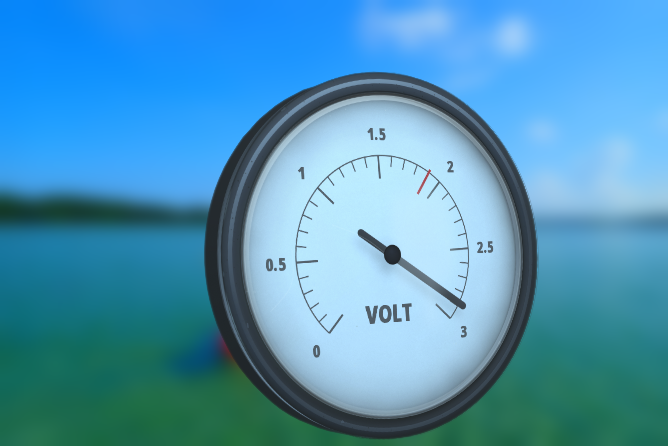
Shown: 2.9 V
